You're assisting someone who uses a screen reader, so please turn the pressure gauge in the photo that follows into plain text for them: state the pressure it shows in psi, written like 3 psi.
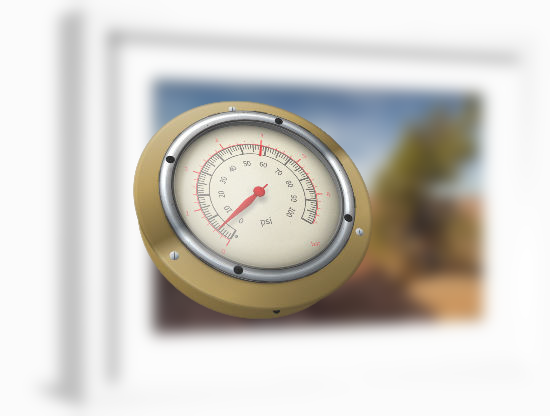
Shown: 5 psi
